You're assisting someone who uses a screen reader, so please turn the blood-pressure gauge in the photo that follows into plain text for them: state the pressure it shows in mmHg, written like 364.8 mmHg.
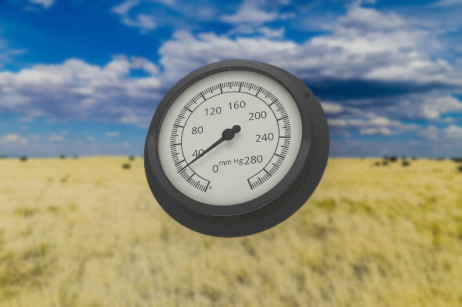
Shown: 30 mmHg
